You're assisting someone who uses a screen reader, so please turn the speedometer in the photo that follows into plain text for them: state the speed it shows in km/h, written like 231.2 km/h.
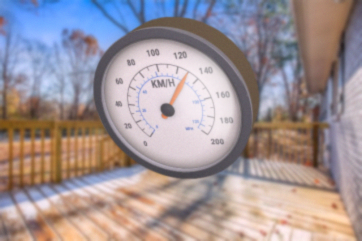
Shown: 130 km/h
